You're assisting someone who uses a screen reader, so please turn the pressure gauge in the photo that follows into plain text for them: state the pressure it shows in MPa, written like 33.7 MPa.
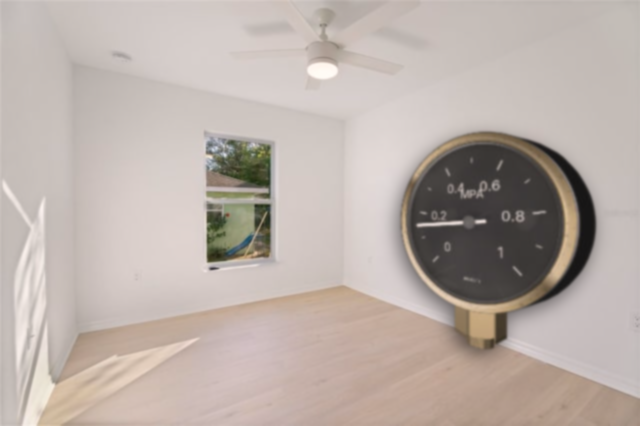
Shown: 0.15 MPa
